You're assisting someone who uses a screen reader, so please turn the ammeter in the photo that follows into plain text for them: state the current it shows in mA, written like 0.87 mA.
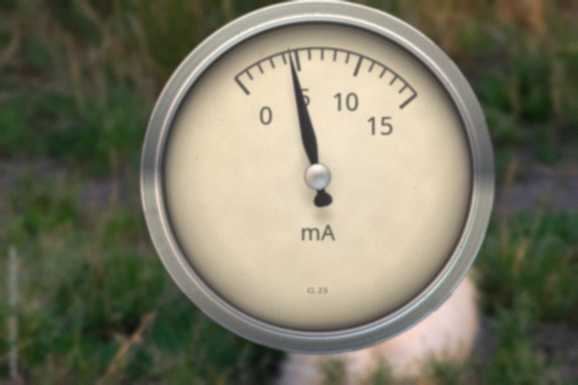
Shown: 4.5 mA
